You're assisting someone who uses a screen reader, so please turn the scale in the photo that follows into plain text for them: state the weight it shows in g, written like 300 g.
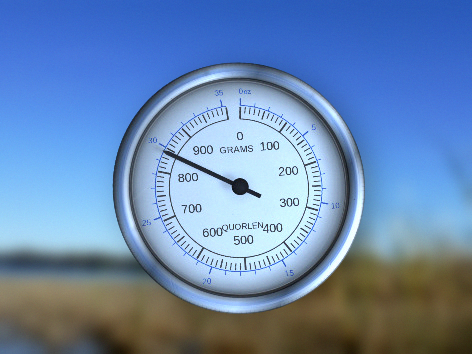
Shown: 840 g
